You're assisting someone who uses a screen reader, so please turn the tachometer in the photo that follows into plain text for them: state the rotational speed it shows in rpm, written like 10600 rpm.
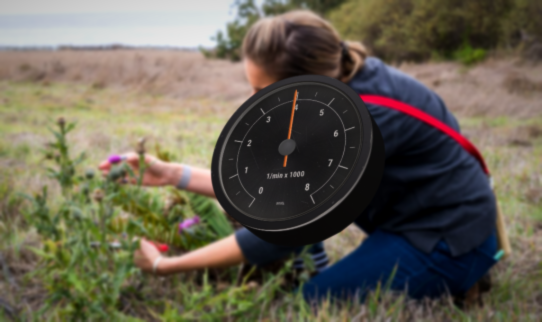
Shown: 4000 rpm
